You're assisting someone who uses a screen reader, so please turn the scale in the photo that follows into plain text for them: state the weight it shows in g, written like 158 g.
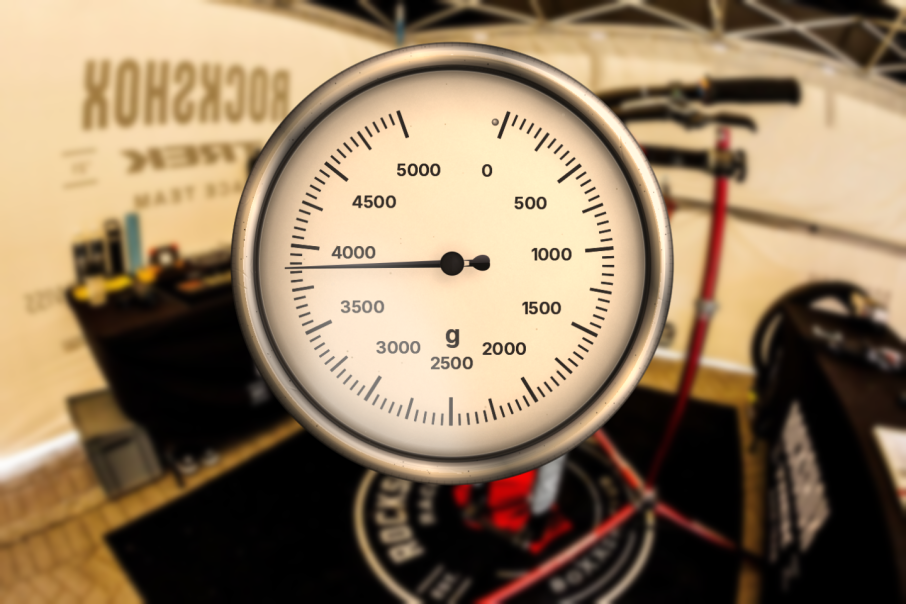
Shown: 3875 g
